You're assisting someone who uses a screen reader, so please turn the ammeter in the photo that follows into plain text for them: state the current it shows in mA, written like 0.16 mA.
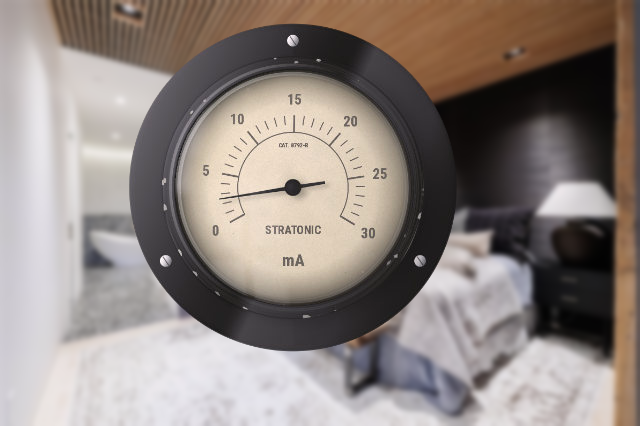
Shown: 2.5 mA
